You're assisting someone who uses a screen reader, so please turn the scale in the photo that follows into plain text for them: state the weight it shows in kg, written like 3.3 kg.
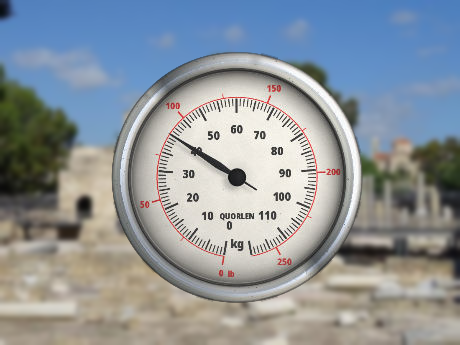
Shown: 40 kg
